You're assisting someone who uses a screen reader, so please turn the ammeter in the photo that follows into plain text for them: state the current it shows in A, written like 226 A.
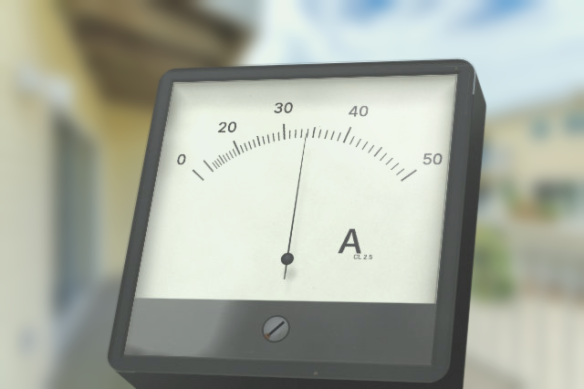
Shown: 34 A
